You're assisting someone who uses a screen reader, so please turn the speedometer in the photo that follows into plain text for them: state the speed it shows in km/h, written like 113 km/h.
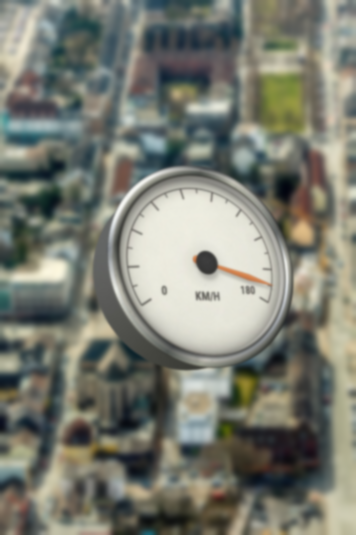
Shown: 170 km/h
